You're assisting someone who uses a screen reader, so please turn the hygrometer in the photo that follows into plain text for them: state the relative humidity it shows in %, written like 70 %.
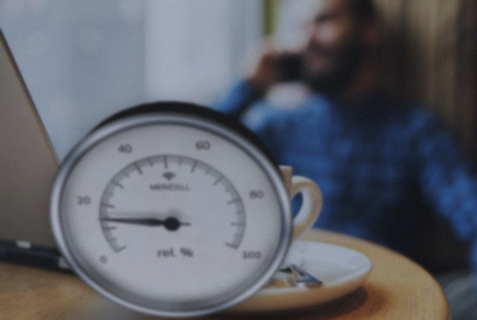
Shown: 15 %
